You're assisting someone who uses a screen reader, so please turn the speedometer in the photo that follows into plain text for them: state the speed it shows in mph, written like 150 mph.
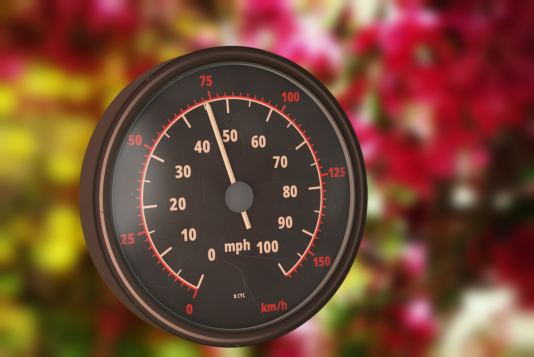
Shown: 45 mph
